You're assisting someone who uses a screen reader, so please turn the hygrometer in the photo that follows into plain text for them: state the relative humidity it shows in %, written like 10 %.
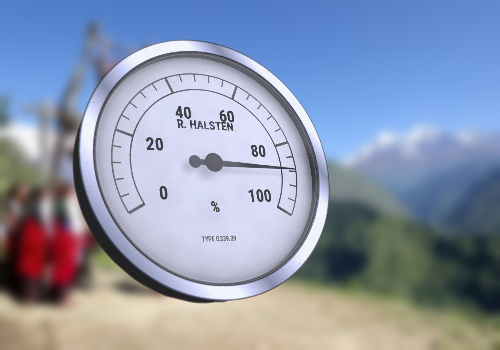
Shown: 88 %
